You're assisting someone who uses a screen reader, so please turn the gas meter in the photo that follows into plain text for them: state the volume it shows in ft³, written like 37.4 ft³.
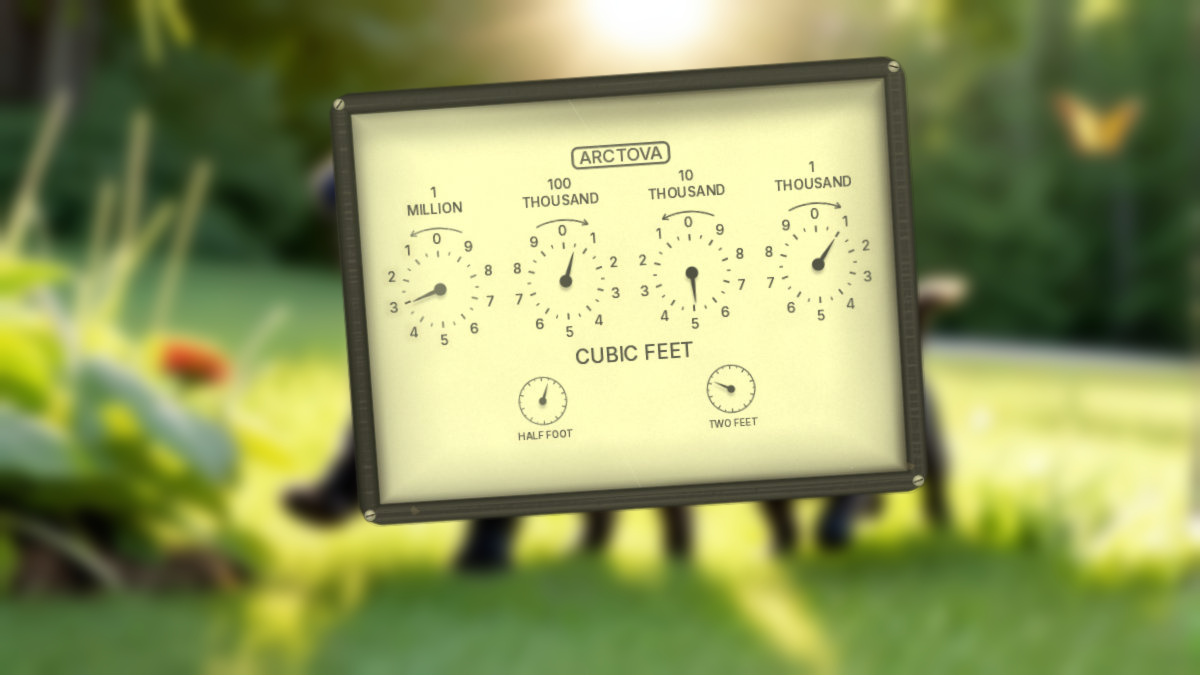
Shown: 305100 ft³
